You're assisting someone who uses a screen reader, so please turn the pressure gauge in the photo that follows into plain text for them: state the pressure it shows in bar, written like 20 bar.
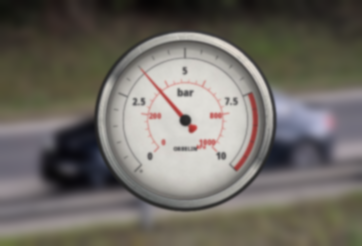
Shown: 3.5 bar
